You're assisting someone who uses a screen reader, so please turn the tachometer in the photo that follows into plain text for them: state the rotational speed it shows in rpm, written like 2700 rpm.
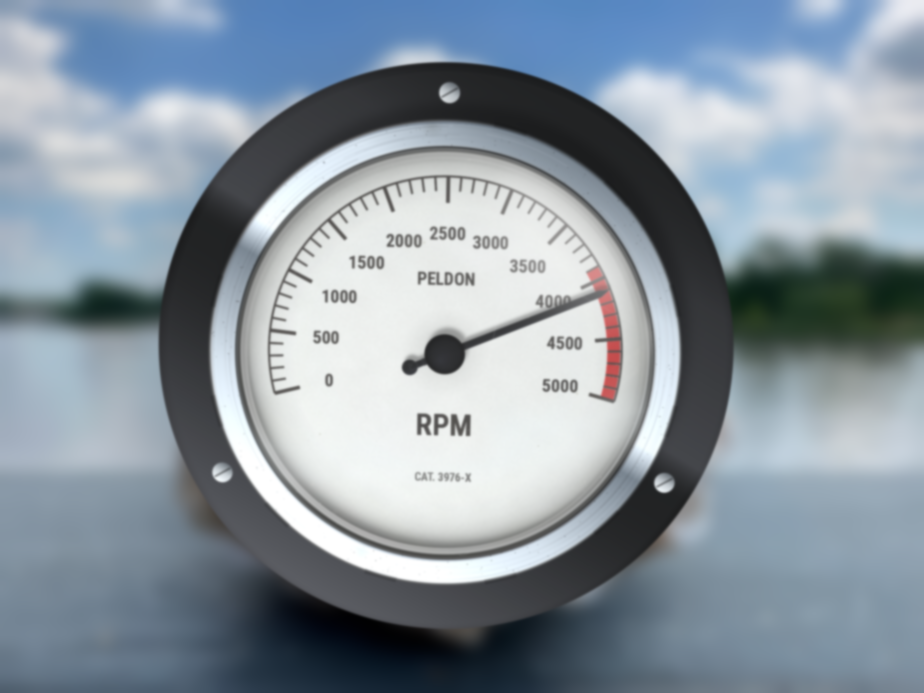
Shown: 4100 rpm
